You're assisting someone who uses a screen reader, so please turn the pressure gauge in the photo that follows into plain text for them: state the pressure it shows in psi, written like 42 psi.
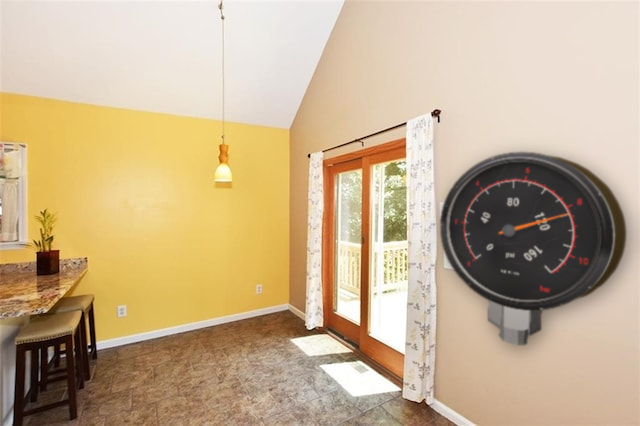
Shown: 120 psi
